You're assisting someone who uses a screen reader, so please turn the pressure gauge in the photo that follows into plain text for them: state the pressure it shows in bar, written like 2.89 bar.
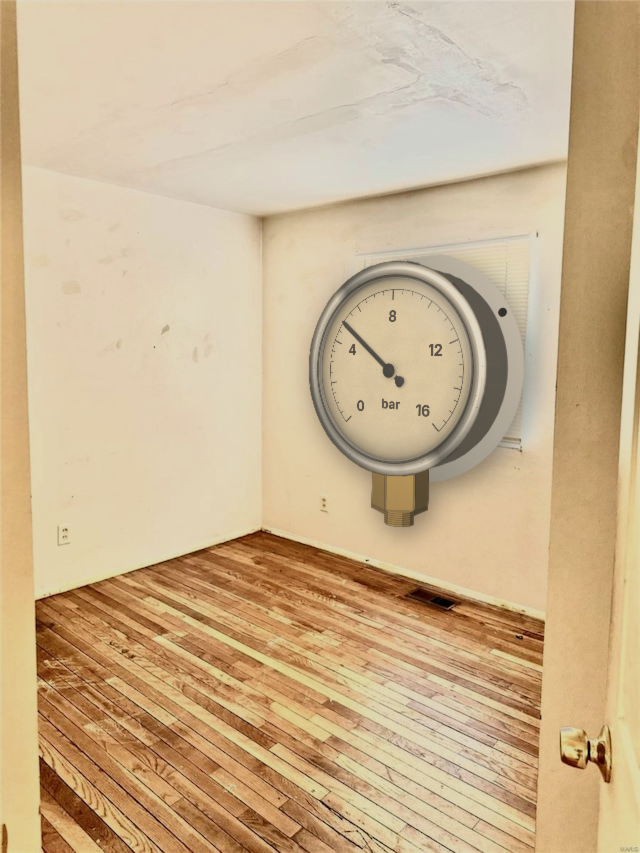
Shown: 5 bar
